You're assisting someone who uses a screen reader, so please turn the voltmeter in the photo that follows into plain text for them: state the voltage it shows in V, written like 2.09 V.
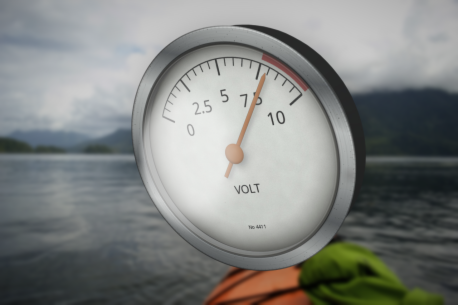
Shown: 8 V
